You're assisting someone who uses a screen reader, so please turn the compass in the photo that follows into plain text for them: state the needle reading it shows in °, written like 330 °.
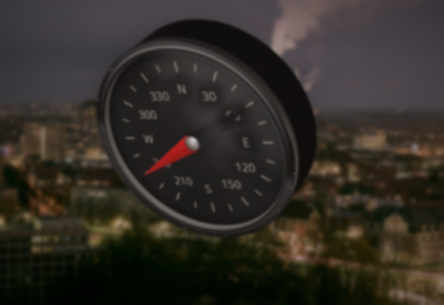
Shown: 240 °
